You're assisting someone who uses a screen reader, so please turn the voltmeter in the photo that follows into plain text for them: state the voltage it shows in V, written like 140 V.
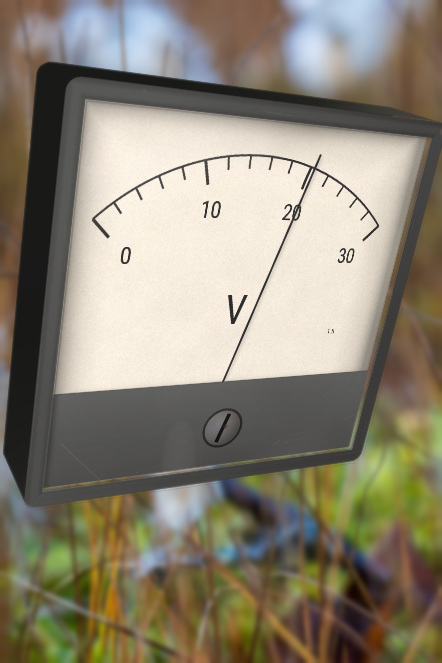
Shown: 20 V
